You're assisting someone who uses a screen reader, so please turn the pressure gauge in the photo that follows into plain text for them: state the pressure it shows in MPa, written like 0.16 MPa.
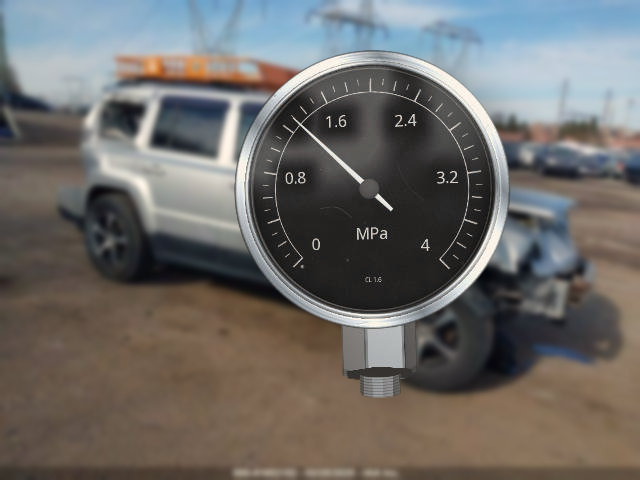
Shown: 1.3 MPa
